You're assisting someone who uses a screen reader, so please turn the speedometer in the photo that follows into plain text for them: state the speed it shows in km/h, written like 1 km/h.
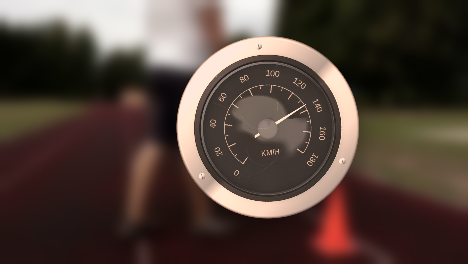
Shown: 135 km/h
